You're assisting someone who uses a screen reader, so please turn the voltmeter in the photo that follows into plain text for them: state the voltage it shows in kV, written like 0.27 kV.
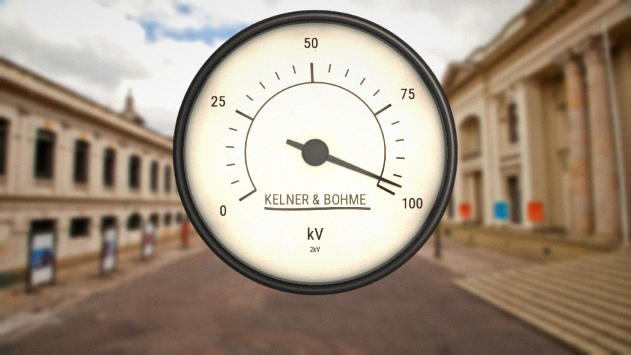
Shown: 97.5 kV
